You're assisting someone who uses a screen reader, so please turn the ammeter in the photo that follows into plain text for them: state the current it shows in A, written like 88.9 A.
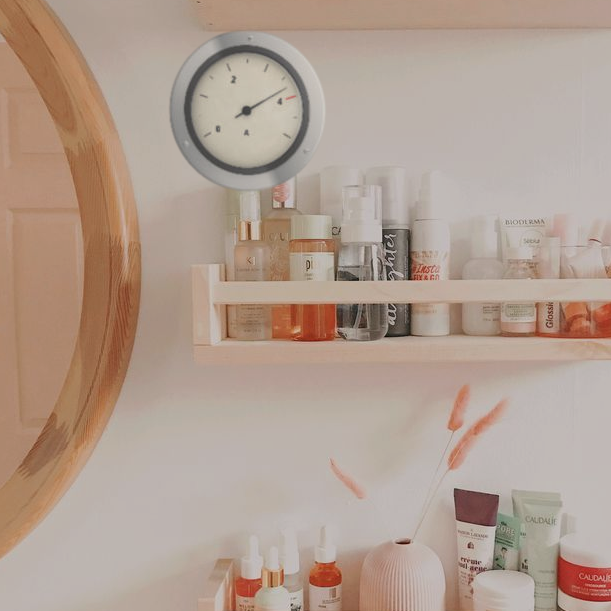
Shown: 3.75 A
